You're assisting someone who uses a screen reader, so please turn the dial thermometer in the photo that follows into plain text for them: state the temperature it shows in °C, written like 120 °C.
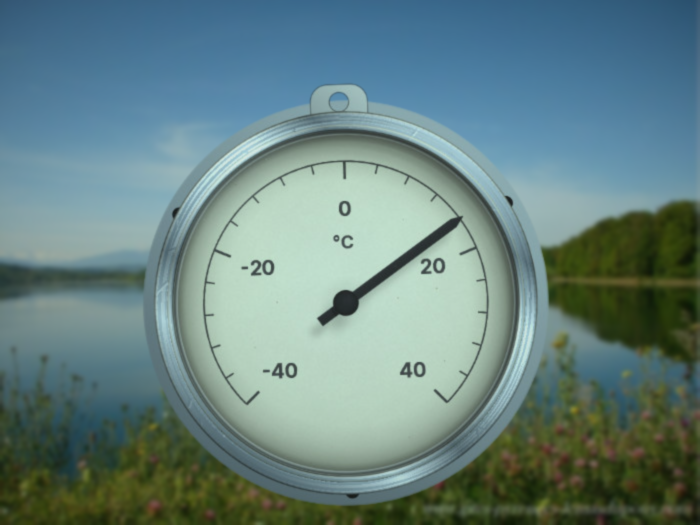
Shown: 16 °C
